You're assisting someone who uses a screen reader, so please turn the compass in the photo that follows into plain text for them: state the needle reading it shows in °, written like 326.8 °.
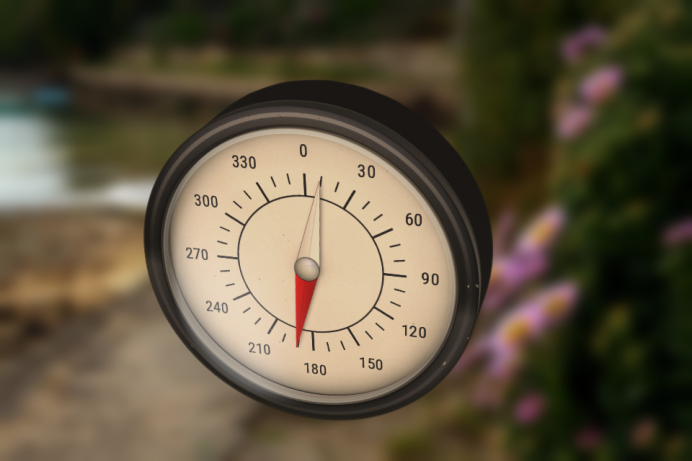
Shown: 190 °
